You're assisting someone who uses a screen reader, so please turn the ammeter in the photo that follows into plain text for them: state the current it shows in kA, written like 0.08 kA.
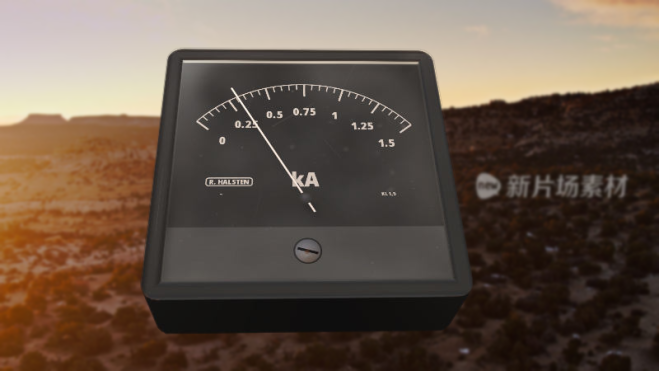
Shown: 0.3 kA
